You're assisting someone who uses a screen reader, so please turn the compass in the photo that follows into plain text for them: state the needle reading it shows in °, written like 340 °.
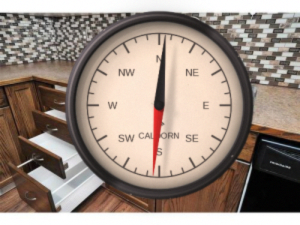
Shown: 185 °
